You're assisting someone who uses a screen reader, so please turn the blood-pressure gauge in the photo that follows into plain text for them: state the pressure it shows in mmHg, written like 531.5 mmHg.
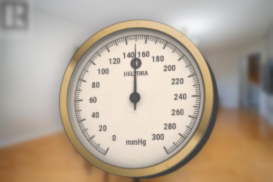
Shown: 150 mmHg
